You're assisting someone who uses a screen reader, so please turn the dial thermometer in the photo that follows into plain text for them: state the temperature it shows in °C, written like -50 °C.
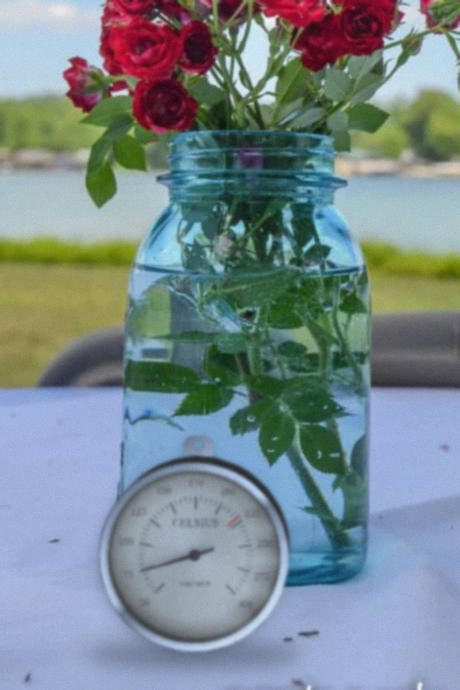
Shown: 75 °C
